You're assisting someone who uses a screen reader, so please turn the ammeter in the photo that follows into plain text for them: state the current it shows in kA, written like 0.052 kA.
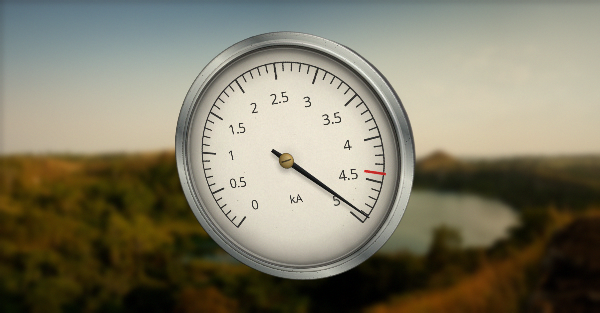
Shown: 4.9 kA
